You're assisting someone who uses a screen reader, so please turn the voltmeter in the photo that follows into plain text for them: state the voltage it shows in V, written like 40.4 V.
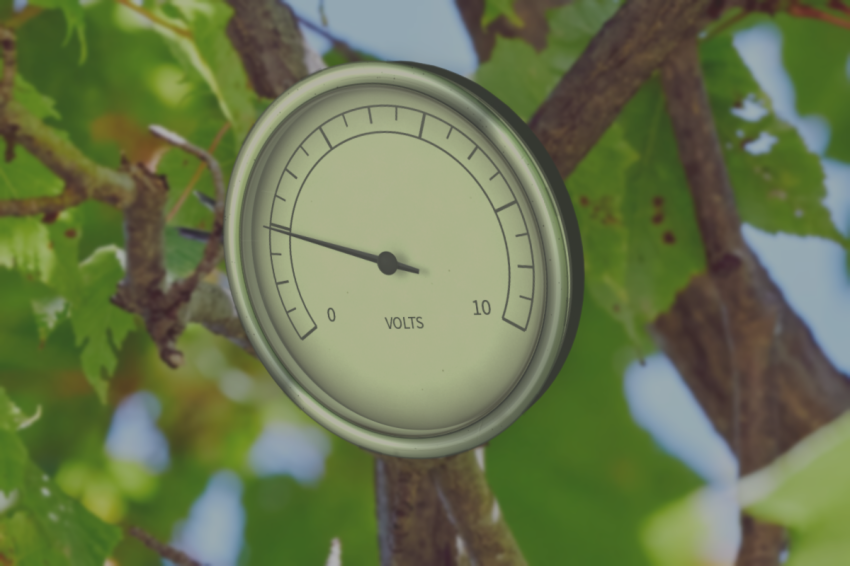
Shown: 2 V
